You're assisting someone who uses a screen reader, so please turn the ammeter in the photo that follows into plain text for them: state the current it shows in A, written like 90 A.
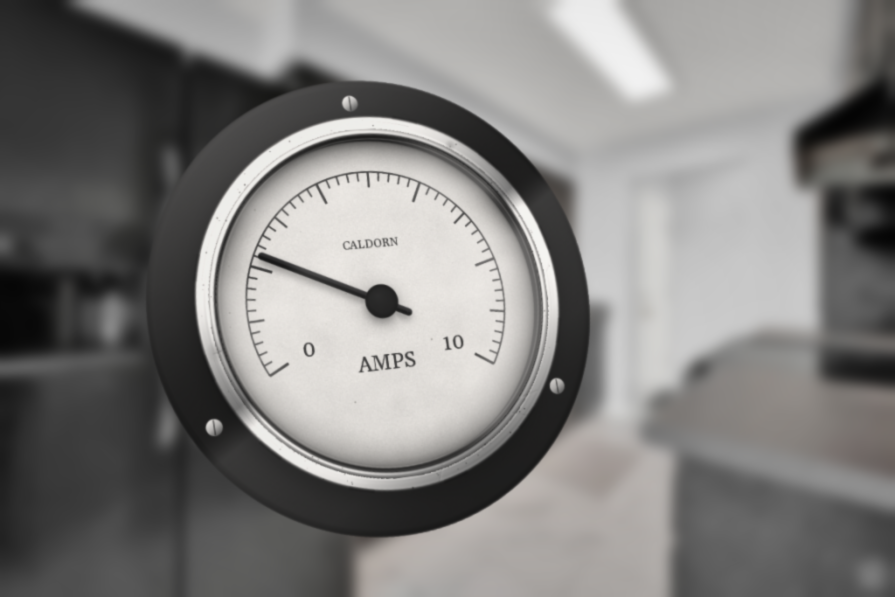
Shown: 2.2 A
